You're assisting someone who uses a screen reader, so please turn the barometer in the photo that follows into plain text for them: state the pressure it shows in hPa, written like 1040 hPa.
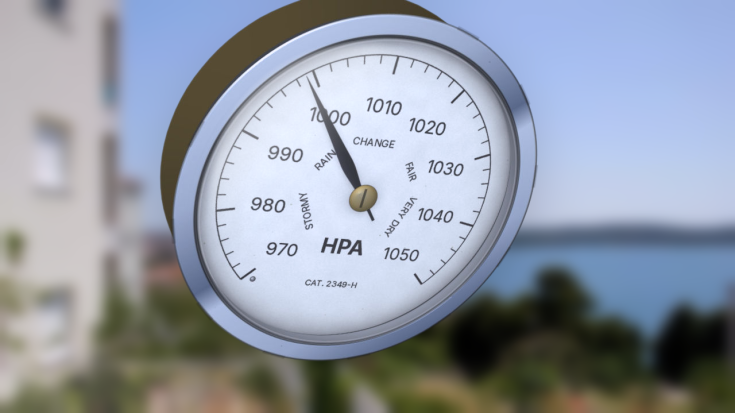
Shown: 999 hPa
